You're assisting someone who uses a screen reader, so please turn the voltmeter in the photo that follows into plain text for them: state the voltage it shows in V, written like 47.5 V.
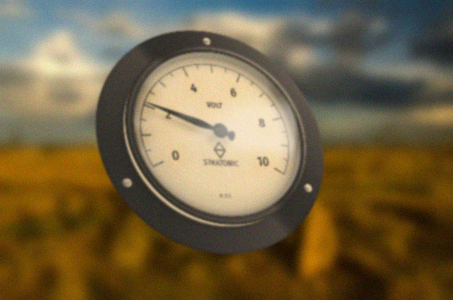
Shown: 2 V
